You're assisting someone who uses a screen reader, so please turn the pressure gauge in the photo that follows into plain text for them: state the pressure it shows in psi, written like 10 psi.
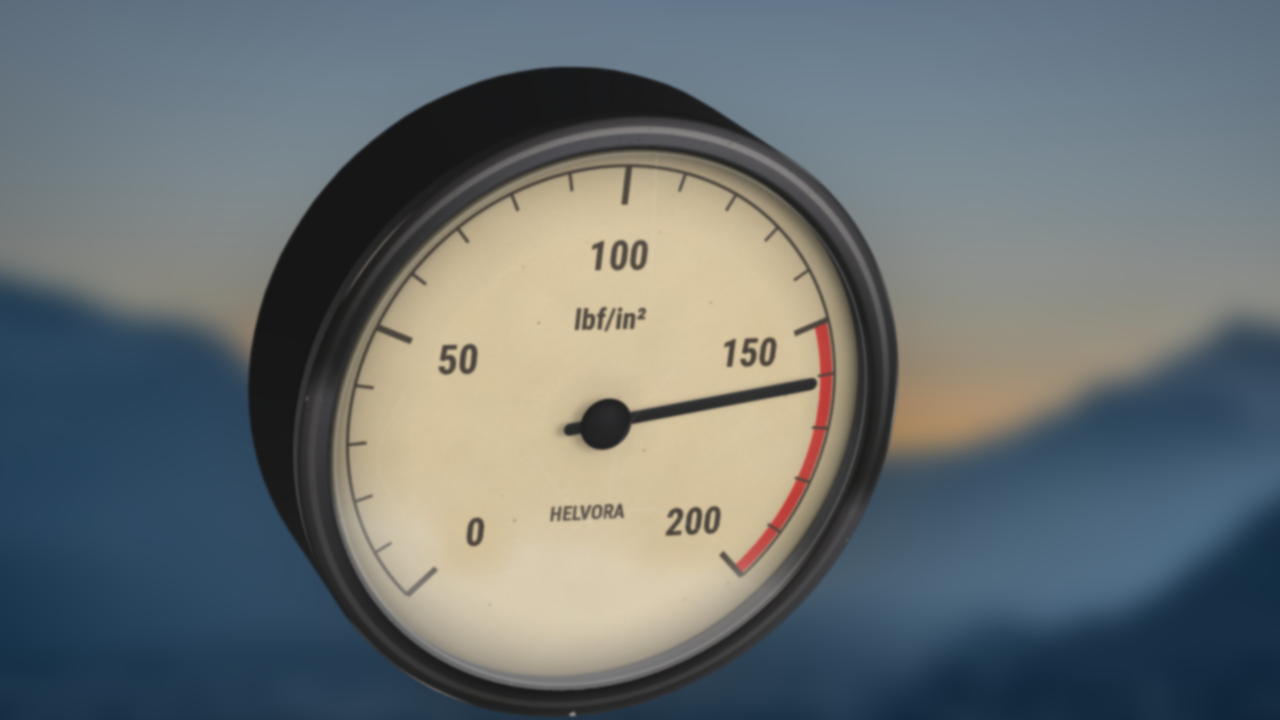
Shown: 160 psi
